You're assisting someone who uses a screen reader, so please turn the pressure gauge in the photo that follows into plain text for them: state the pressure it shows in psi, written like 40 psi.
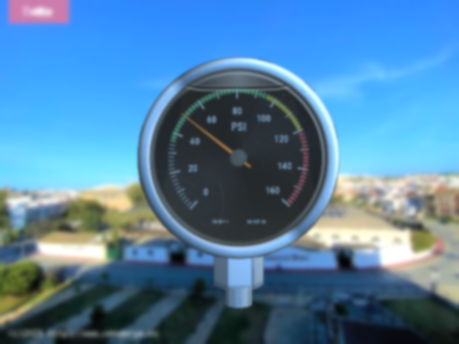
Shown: 50 psi
